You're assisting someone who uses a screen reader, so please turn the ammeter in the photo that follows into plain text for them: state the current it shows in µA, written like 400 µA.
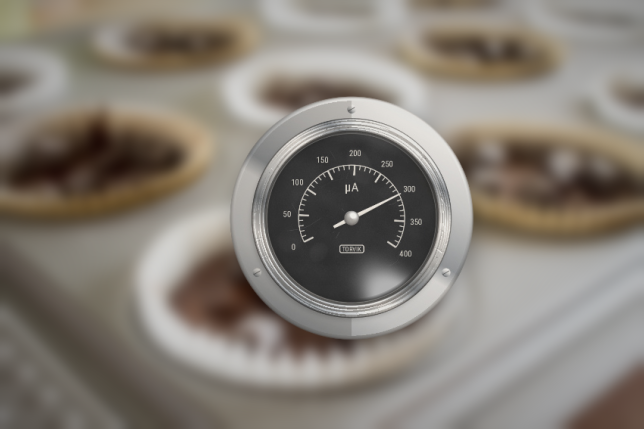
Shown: 300 µA
